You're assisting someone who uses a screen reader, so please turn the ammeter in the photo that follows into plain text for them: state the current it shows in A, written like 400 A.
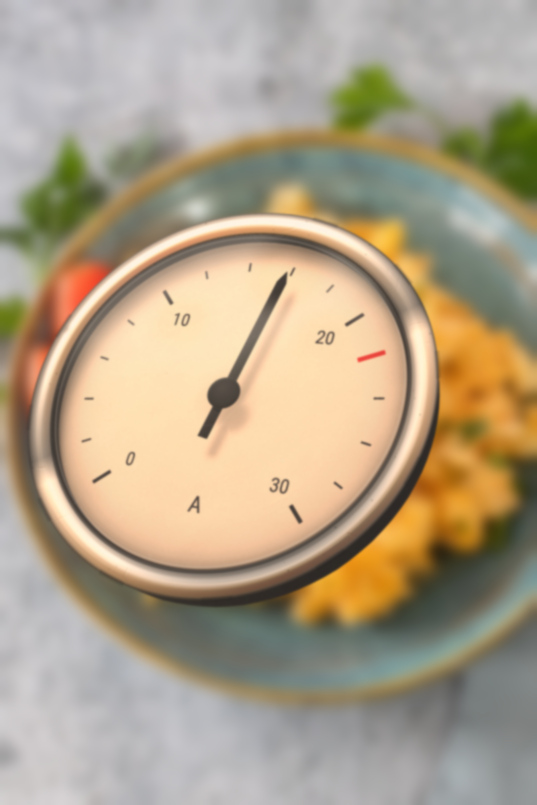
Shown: 16 A
